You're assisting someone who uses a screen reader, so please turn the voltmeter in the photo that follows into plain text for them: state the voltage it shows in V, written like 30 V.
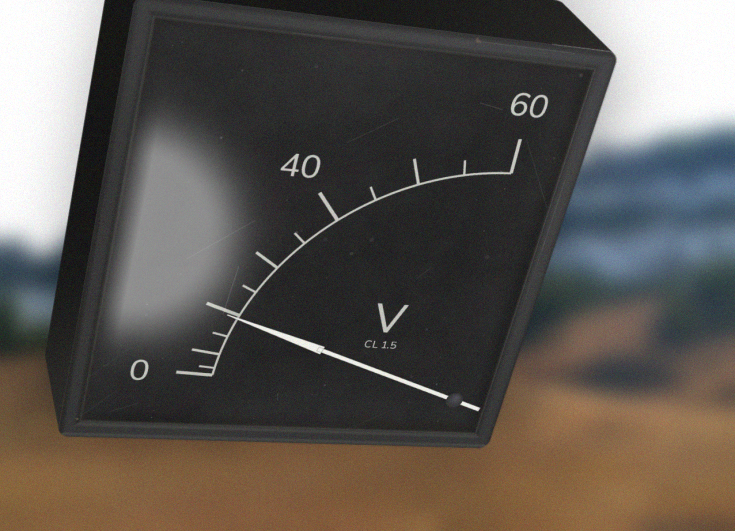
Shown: 20 V
